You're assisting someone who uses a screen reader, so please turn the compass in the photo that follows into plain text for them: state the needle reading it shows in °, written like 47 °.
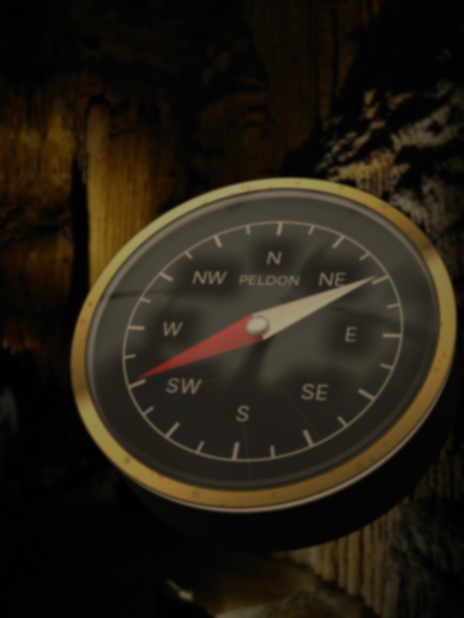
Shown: 240 °
